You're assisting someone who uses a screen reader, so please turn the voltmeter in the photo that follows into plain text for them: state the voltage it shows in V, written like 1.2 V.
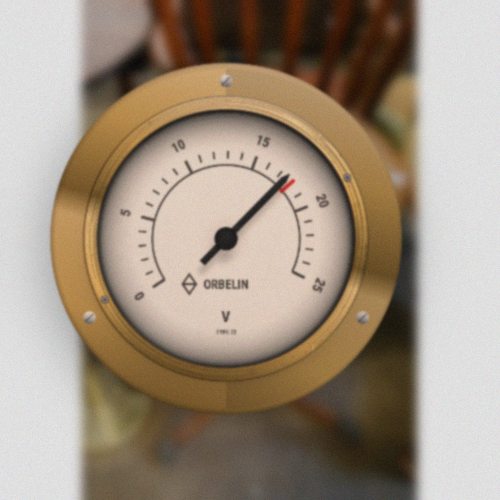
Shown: 17.5 V
